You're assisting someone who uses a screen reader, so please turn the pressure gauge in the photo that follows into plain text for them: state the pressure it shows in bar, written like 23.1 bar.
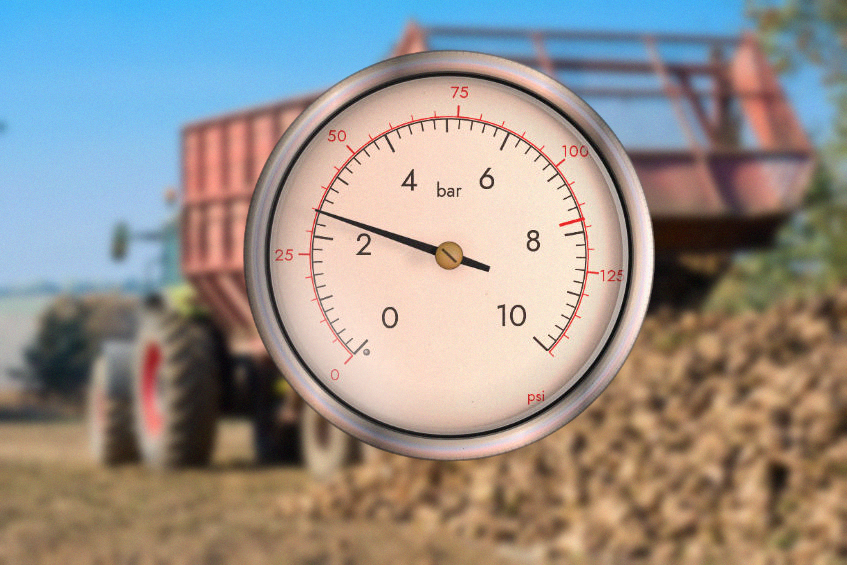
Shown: 2.4 bar
